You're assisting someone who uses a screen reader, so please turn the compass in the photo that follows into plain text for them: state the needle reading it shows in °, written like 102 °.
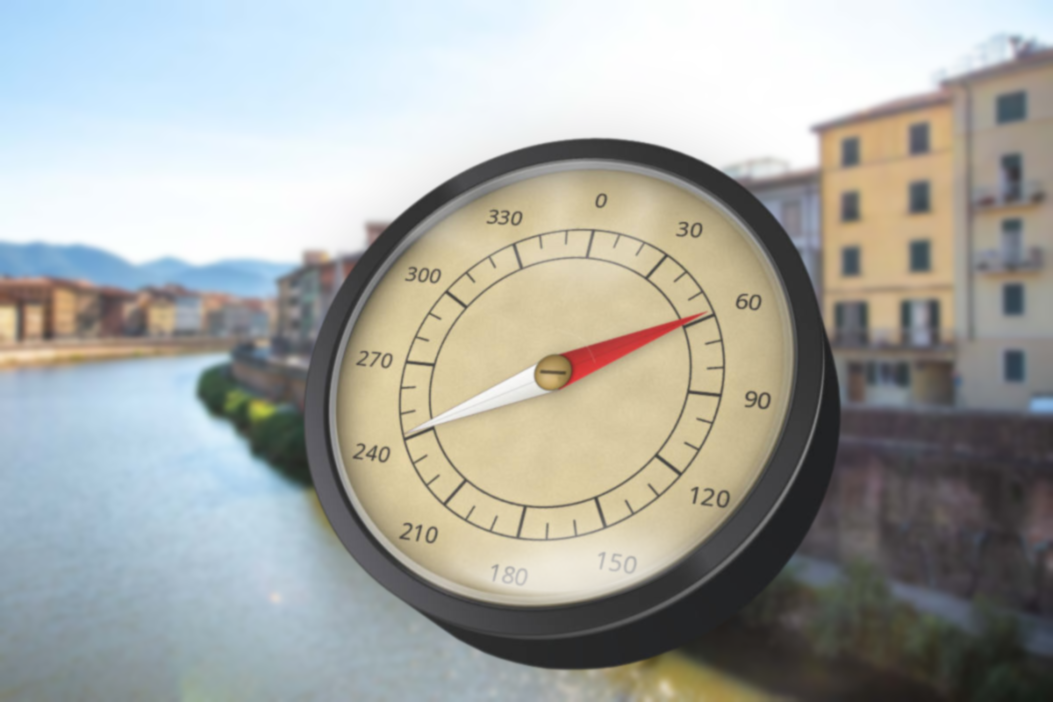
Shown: 60 °
